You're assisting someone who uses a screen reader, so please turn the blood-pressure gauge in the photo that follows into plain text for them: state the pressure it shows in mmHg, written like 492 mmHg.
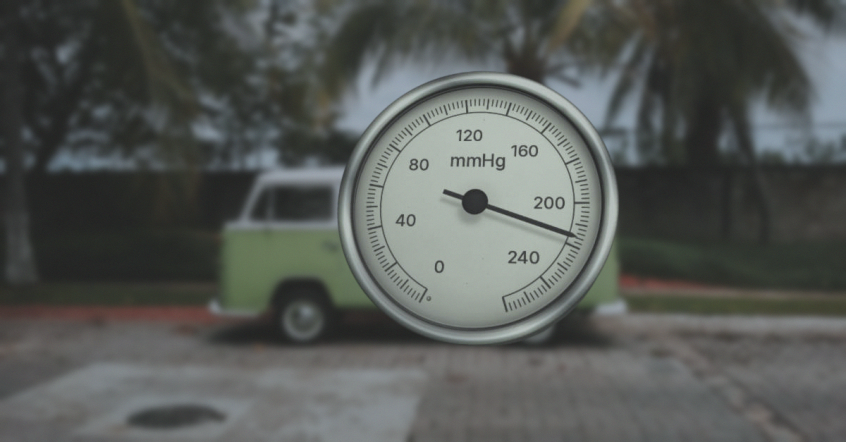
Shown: 216 mmHg
